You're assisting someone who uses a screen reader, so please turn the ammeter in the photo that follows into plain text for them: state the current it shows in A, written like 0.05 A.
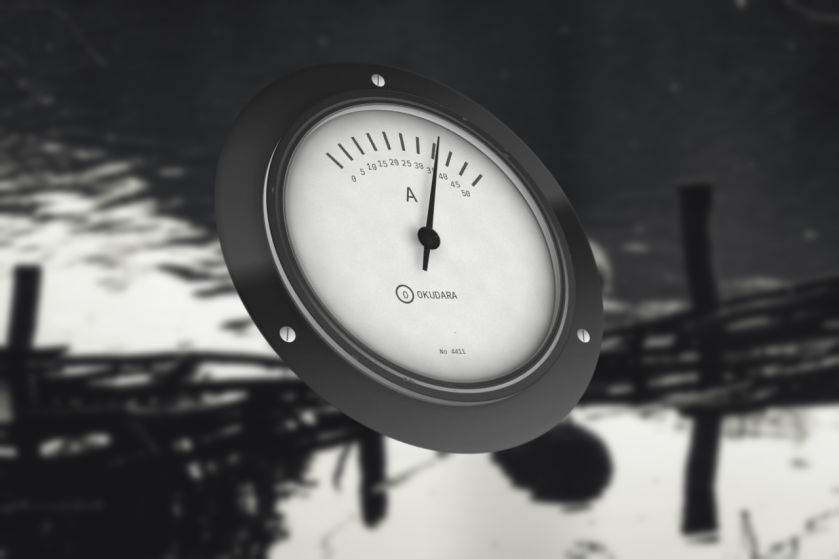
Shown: 35 A
